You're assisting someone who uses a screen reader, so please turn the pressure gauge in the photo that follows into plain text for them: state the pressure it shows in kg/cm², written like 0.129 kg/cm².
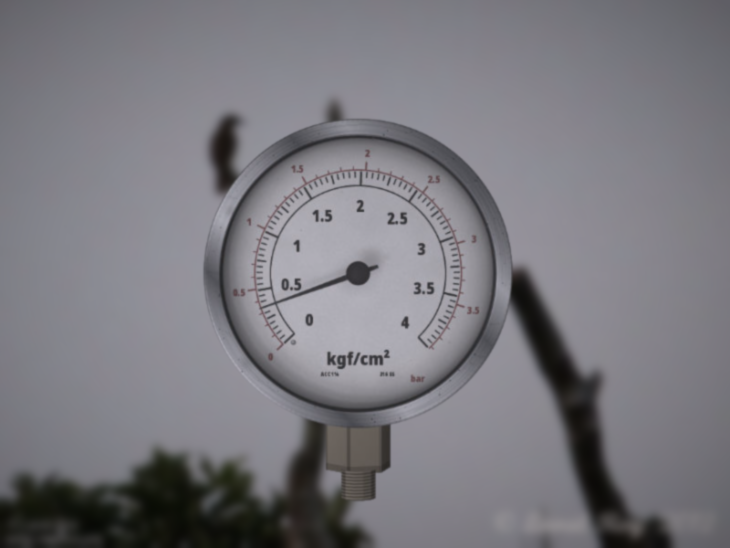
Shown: 0.35 kg/cm²
